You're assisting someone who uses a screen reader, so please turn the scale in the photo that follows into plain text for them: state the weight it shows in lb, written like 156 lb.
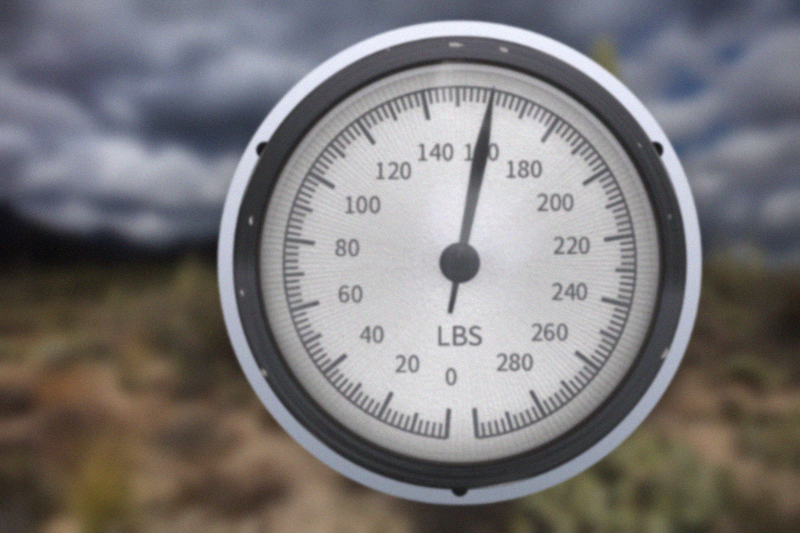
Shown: 160 lb
